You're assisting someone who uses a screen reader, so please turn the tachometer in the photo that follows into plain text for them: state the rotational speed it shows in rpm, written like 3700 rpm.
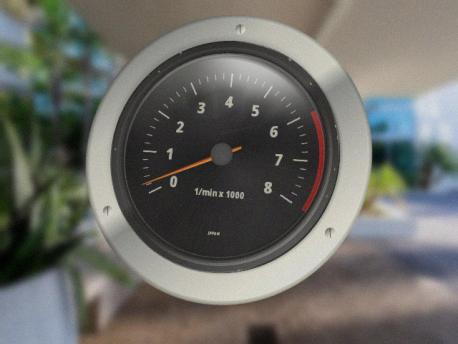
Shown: 200 rpm
